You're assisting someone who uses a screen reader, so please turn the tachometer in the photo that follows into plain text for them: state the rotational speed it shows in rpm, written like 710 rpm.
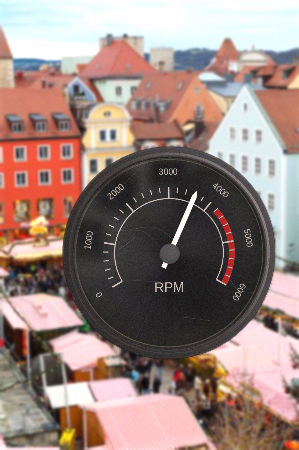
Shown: 3600 rpm
